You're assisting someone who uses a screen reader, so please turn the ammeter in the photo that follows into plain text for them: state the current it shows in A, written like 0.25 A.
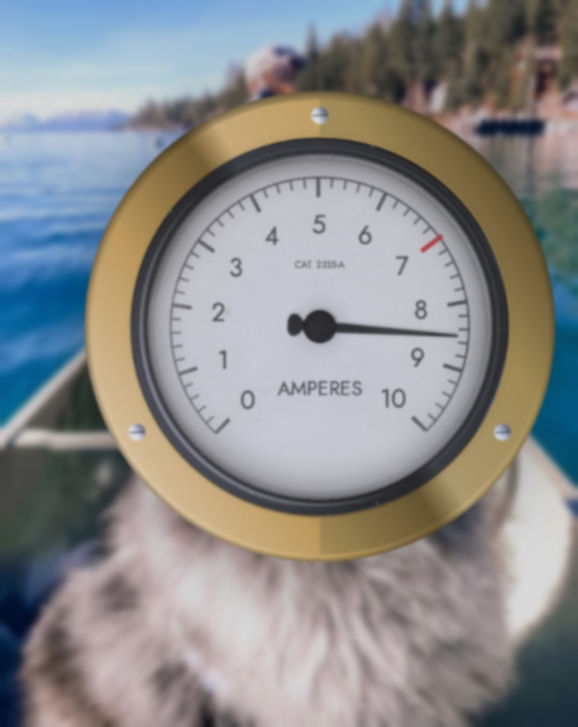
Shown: 8.5 A
